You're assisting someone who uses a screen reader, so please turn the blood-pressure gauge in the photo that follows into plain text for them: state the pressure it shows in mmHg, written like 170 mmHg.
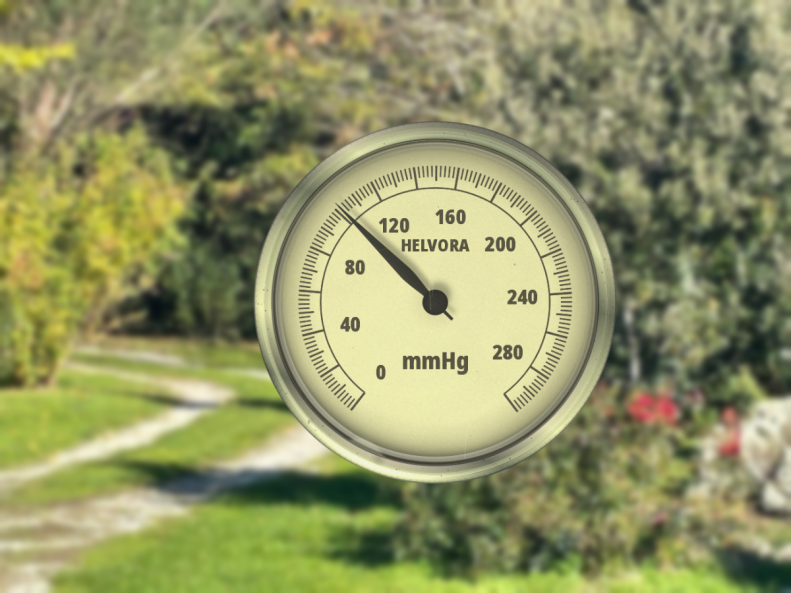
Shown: 102 mmHg
